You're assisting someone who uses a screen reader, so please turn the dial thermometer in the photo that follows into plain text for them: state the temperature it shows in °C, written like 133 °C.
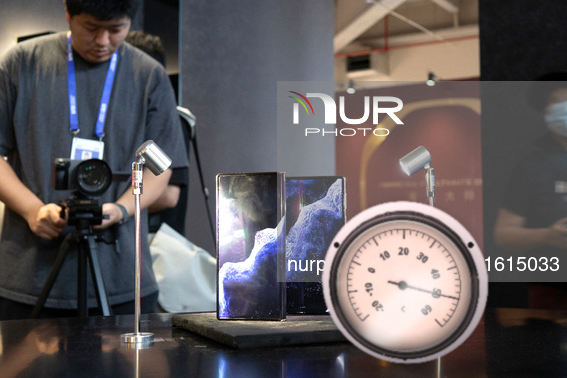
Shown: 50 °C
